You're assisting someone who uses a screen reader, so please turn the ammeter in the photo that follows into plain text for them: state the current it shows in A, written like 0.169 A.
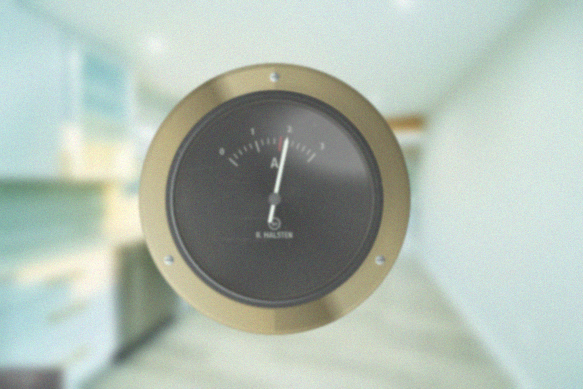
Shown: 2 A
